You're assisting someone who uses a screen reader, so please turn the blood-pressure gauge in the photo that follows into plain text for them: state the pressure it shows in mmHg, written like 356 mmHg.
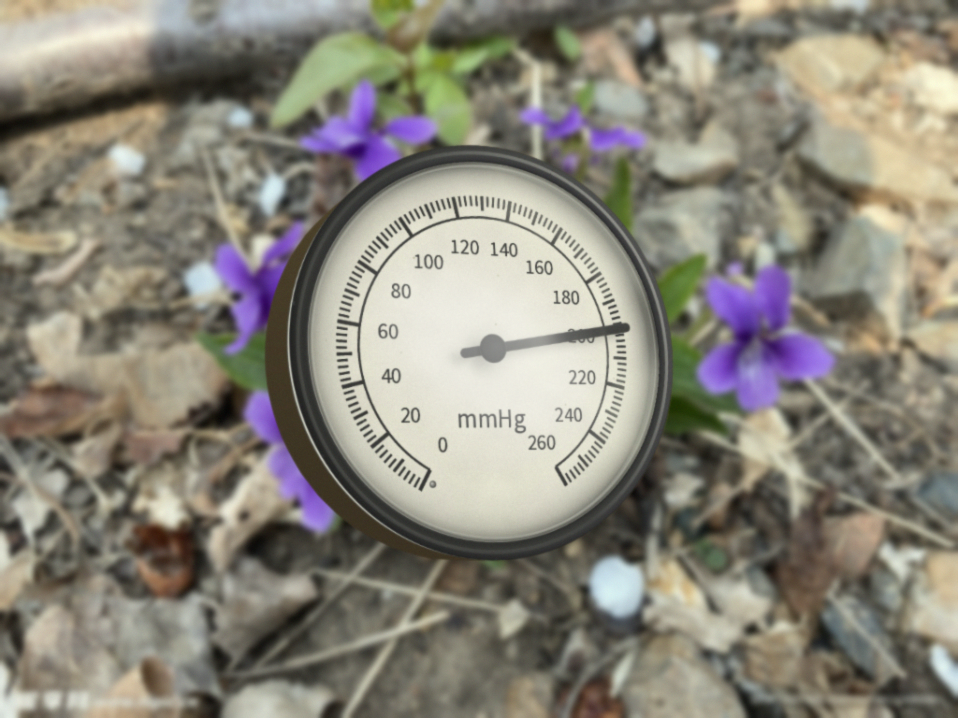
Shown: 200 mmHg
